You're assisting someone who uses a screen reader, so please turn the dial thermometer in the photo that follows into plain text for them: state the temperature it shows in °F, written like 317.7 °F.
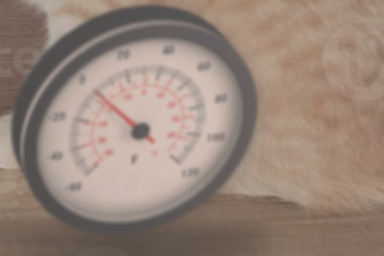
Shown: 0 °F
